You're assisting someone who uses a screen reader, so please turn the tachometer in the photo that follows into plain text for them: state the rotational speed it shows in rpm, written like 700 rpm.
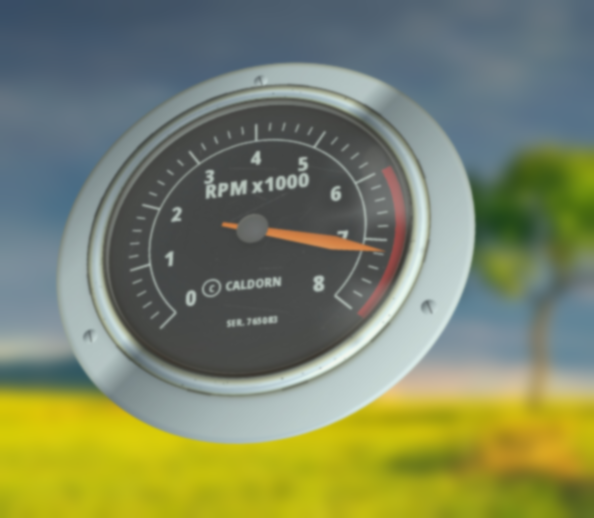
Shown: 7200 rpm
